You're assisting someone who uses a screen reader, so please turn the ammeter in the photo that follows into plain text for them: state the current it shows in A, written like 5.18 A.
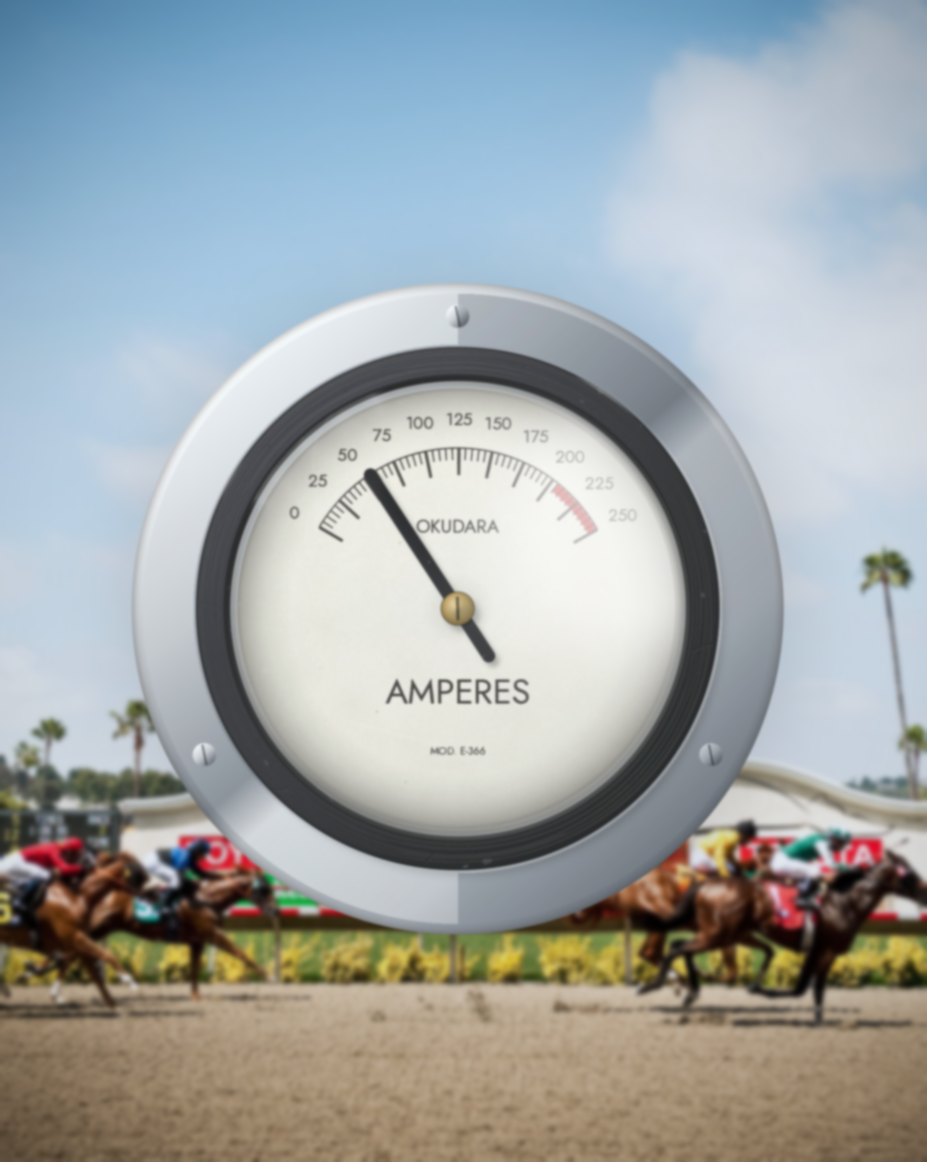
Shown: 55 A
